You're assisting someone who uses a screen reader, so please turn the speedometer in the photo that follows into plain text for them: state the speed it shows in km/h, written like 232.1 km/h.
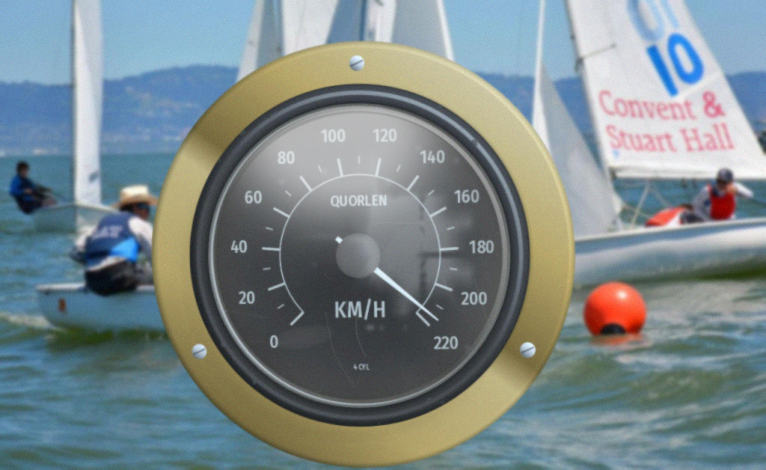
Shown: 215 km/h
